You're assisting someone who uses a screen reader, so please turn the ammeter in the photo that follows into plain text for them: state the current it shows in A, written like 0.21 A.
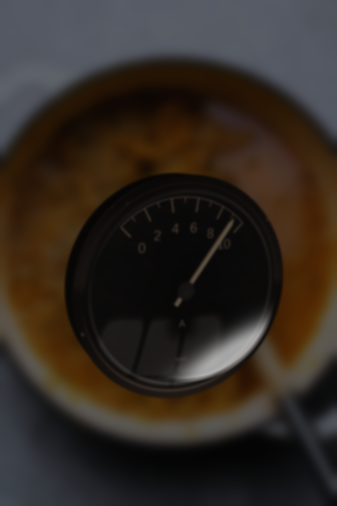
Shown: 9 A
